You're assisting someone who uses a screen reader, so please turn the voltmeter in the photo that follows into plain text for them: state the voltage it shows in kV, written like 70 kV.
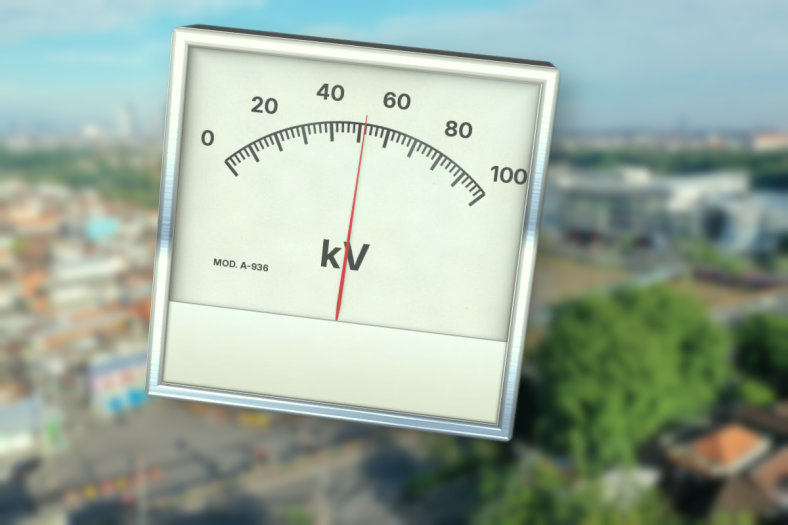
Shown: 52 kV
